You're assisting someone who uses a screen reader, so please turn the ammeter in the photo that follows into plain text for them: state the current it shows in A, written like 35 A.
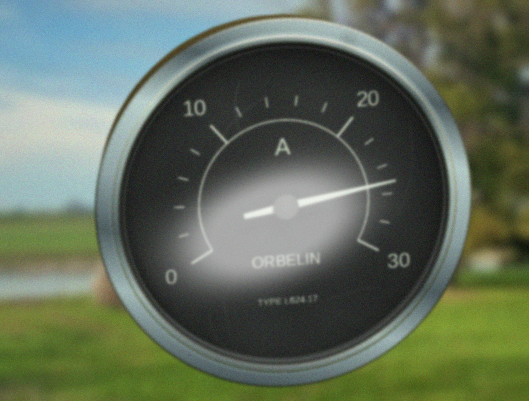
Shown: 25 A
